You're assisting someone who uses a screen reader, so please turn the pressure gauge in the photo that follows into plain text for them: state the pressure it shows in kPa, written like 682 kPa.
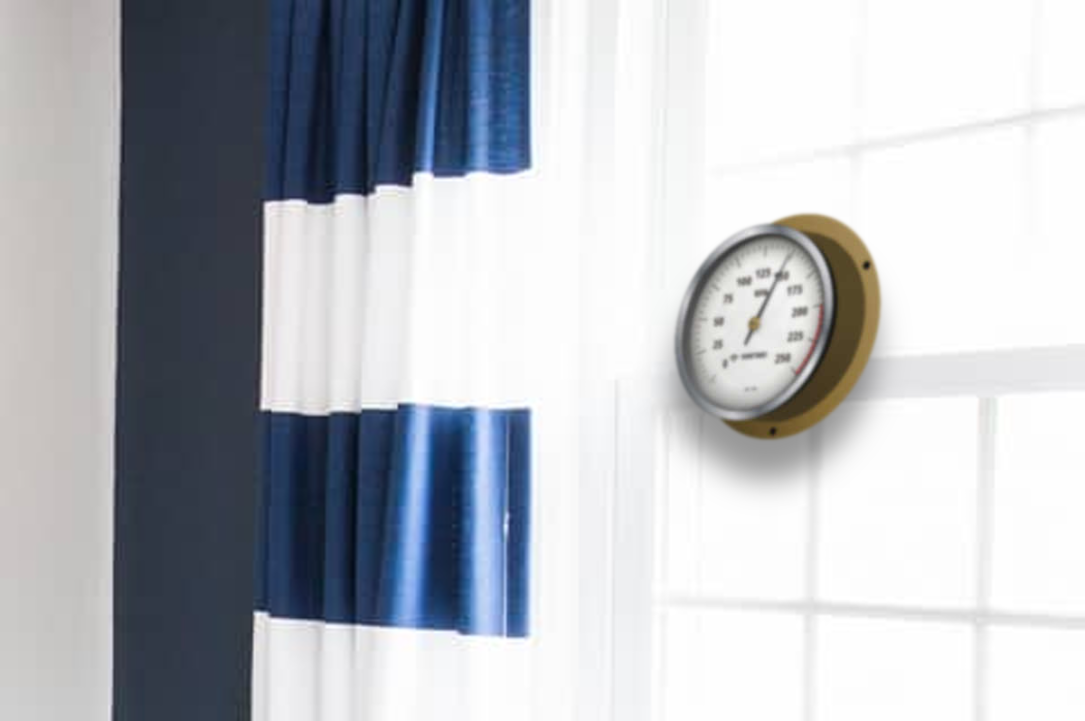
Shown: 150 kPa
